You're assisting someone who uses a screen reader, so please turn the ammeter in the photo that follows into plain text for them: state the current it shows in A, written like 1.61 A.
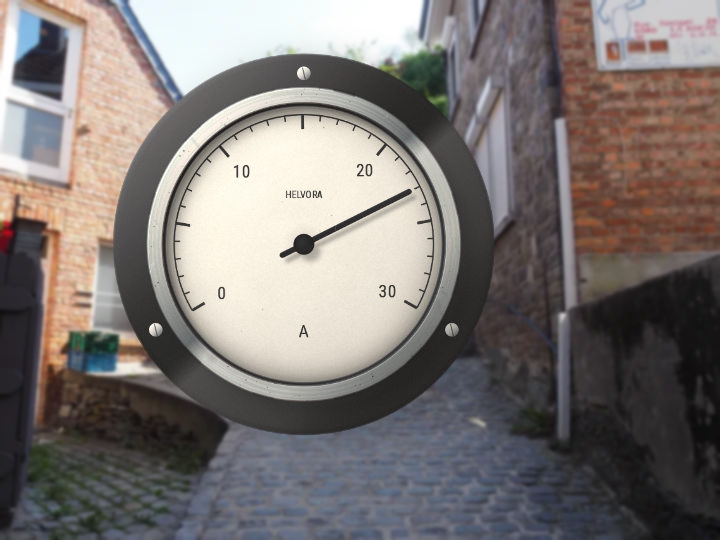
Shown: 23 A
